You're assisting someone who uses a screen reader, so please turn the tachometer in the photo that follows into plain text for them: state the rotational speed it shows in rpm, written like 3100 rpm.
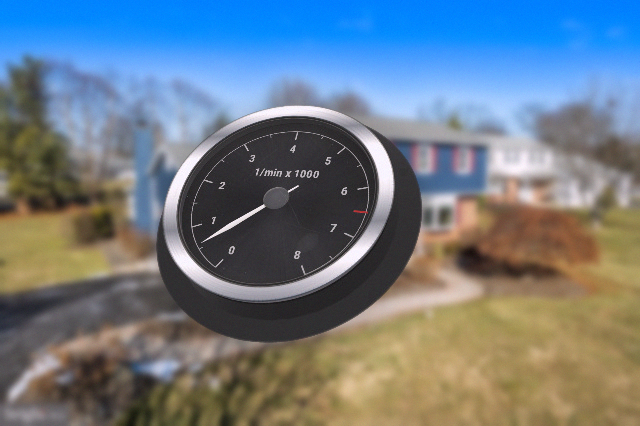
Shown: 500 rpm
